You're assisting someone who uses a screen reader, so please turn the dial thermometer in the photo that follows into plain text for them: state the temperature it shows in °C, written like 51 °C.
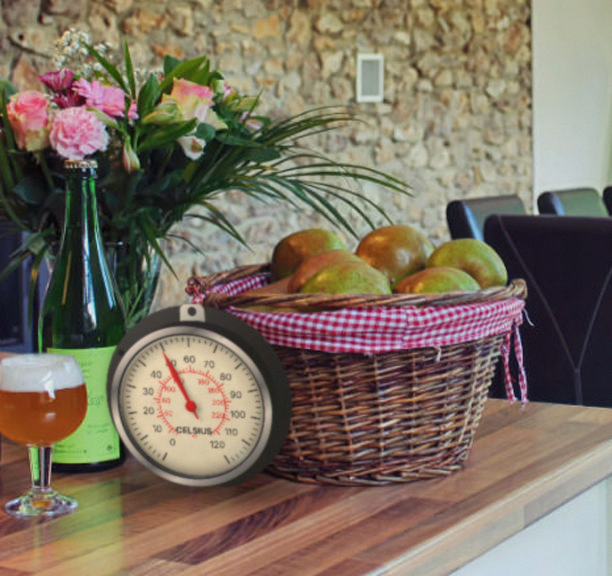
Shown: 50 °C
